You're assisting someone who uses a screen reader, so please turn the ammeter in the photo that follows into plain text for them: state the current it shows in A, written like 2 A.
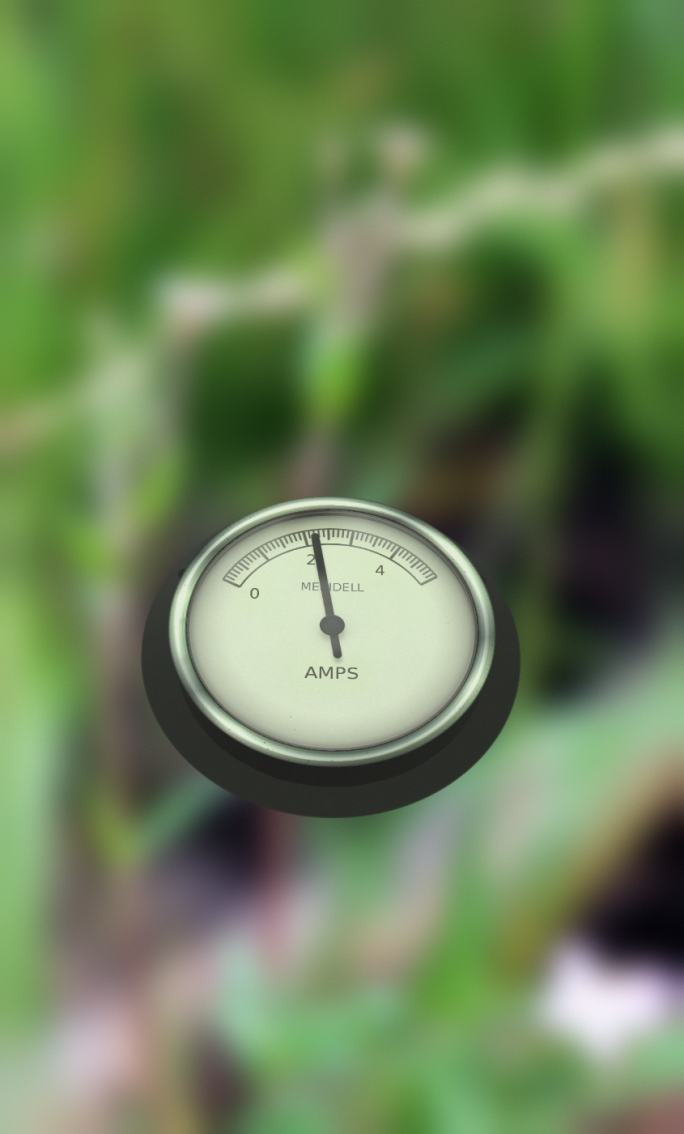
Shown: 2.2 A
